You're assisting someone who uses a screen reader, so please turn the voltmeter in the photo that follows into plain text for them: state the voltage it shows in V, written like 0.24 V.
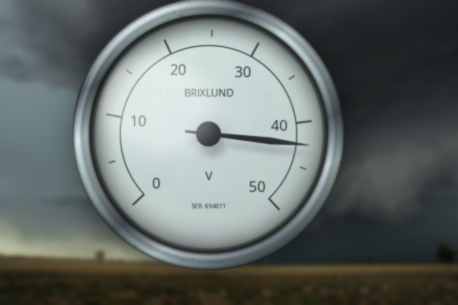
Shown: 42.5 V
